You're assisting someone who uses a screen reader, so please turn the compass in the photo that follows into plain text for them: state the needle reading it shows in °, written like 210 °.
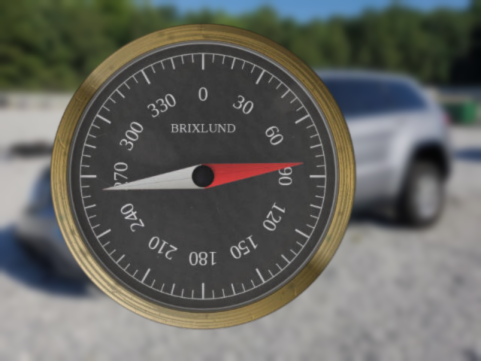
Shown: 82.5 °
